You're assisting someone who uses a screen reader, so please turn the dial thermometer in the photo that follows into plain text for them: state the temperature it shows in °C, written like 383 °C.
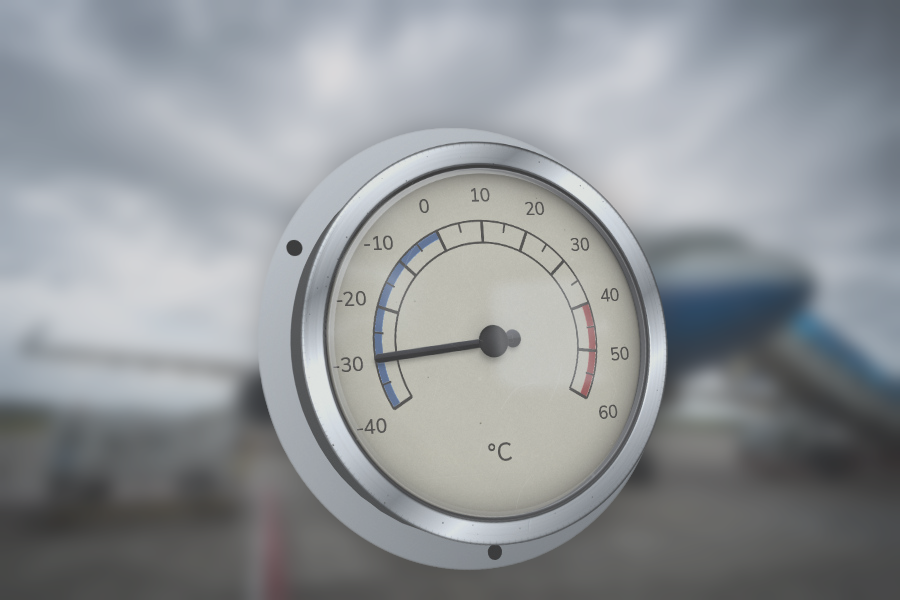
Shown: -30 °C
